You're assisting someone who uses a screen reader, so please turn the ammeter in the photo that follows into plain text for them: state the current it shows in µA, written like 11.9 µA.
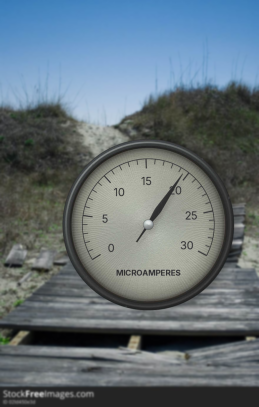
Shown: 19.5 µA
